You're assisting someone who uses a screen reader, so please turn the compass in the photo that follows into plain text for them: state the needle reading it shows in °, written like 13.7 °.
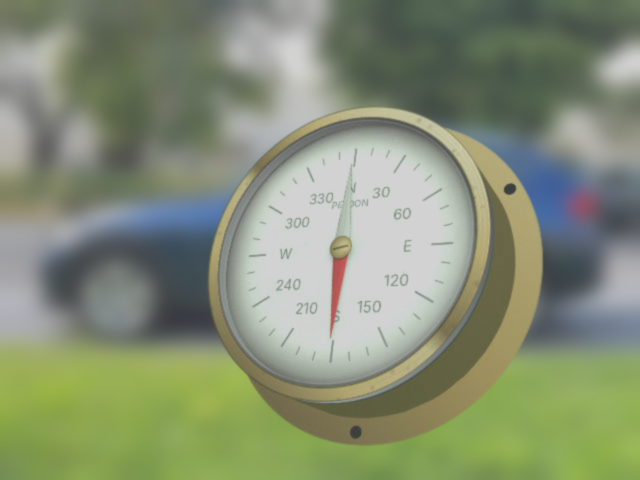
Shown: 180 °
